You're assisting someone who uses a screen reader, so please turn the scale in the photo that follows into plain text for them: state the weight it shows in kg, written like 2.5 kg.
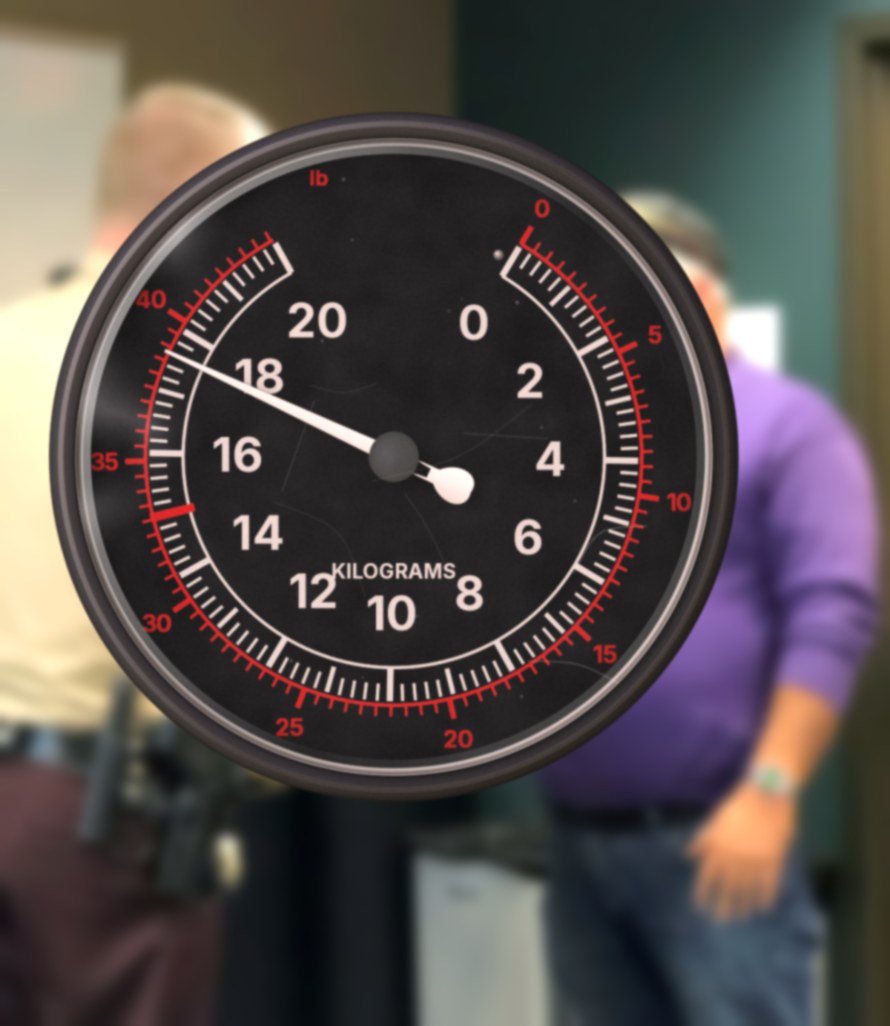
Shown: 17.6 kg
